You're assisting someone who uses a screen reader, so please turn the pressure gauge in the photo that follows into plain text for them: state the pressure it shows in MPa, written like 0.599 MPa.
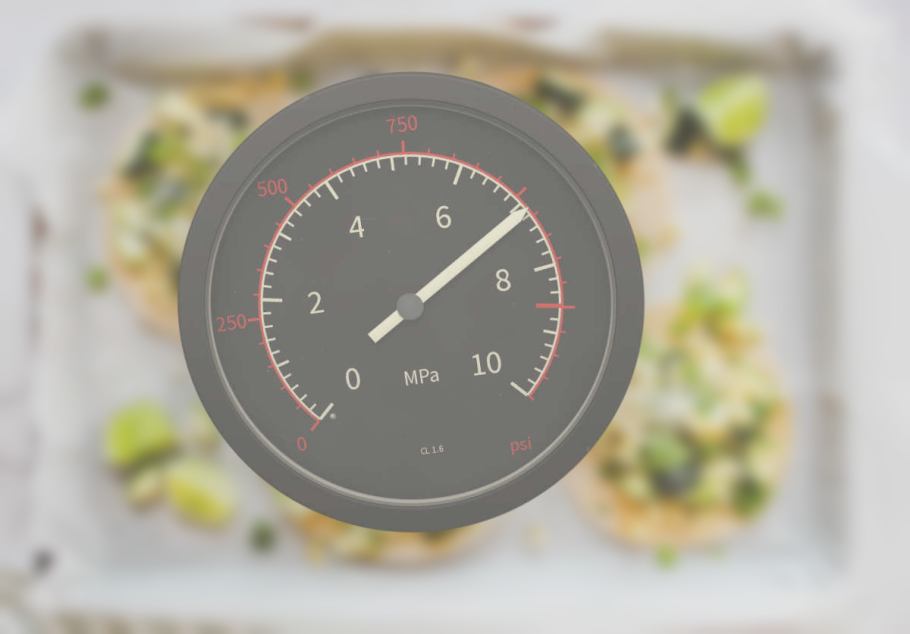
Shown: 7.1 MPa
